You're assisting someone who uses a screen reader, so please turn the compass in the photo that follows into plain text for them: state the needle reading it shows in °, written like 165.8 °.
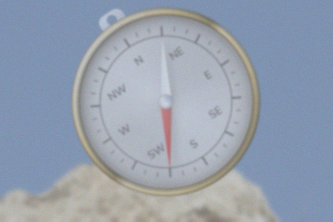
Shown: 210 °
